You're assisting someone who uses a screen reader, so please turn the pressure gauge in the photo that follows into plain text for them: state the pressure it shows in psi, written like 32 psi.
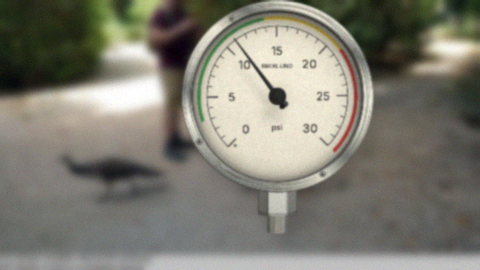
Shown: 11 psi
